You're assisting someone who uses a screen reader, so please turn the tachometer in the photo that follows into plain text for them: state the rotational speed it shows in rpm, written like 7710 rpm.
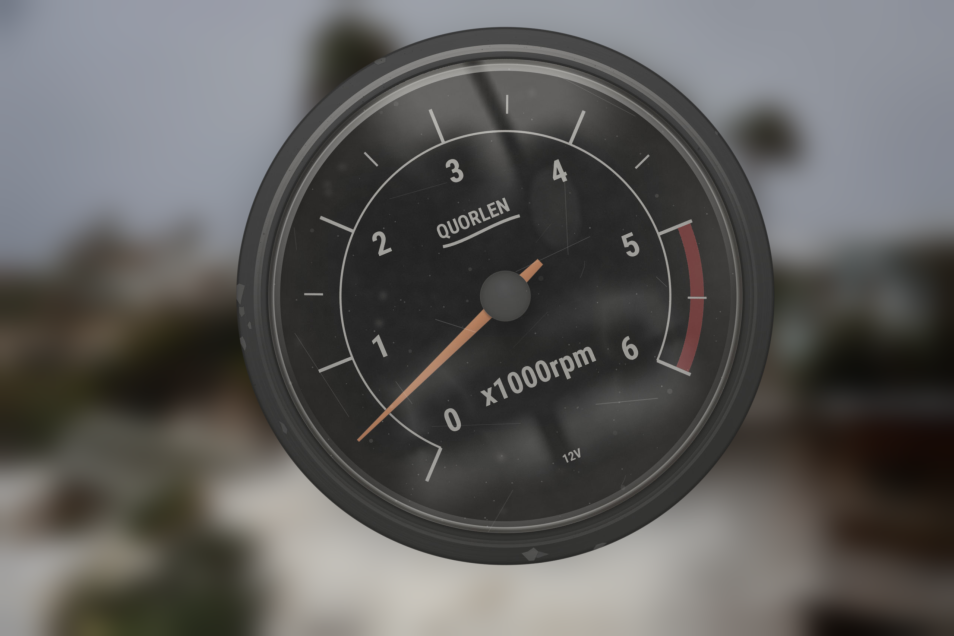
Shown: 500 rpm
